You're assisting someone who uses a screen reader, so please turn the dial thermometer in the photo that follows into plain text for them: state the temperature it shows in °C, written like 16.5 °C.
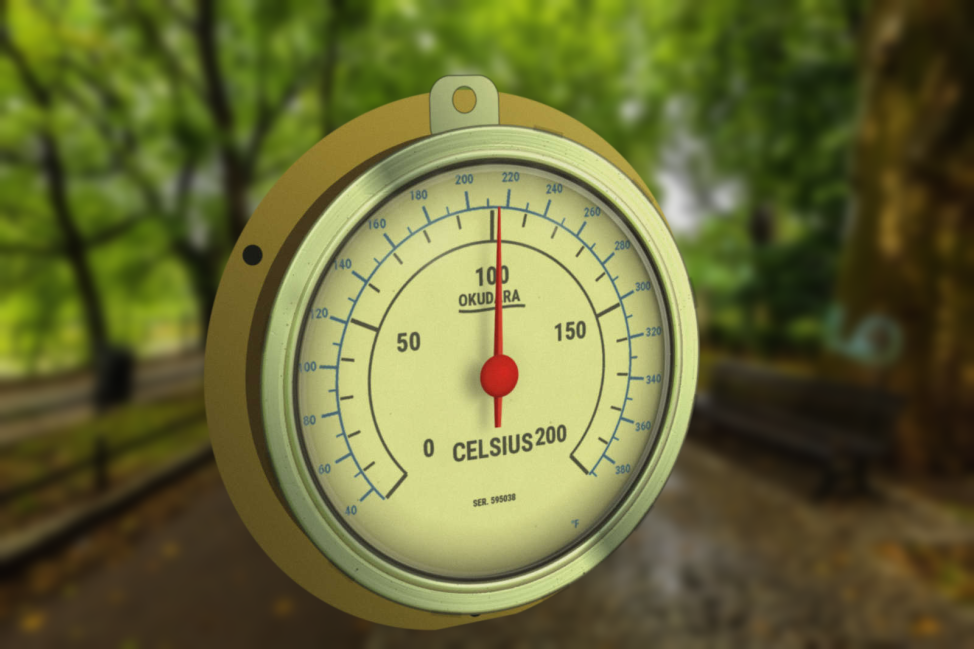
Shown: 100 °C
